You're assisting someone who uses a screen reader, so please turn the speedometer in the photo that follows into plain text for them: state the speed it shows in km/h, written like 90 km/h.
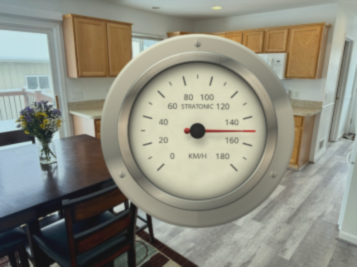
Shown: 150 km/h
